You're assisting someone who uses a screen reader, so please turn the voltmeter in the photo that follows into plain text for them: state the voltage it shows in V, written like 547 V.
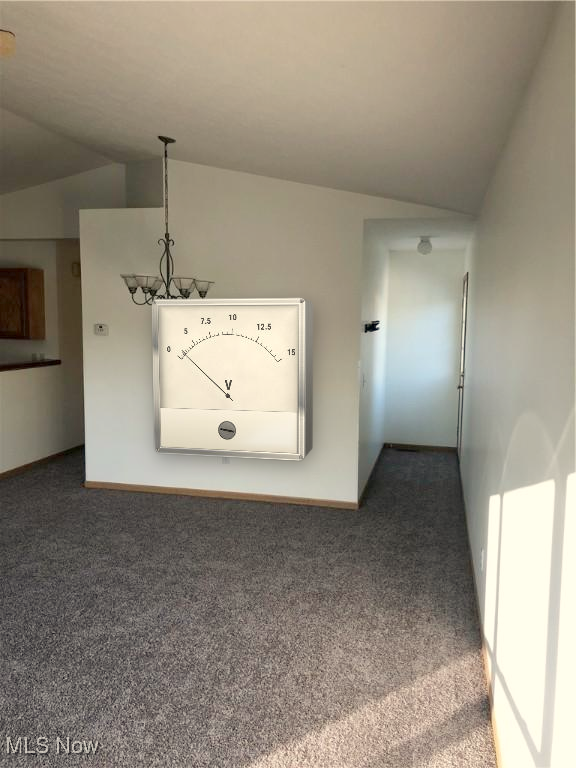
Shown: 2.5 V
